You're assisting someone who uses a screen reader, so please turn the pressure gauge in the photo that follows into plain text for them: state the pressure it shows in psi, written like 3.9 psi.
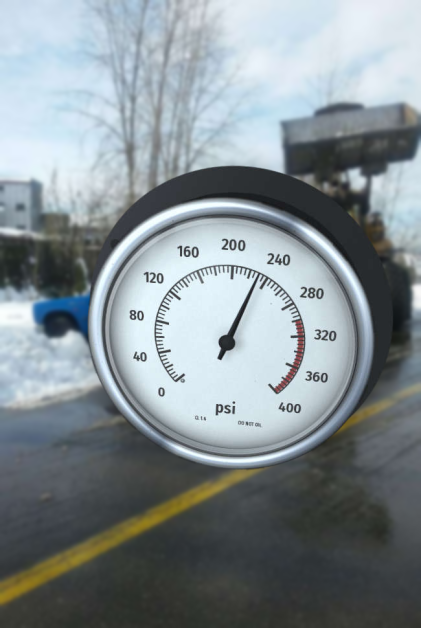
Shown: 230 psi
